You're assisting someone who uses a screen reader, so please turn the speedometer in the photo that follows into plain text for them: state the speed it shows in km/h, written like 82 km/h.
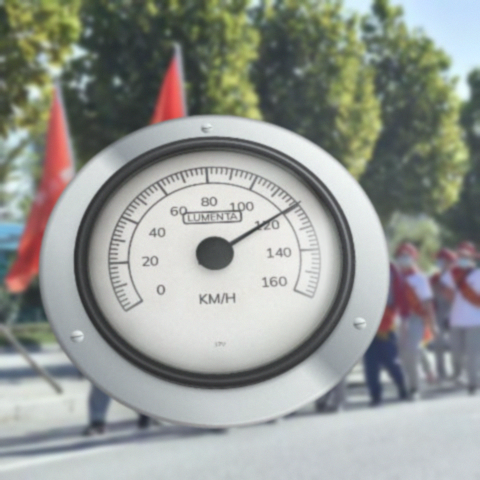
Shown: 120 km/h
